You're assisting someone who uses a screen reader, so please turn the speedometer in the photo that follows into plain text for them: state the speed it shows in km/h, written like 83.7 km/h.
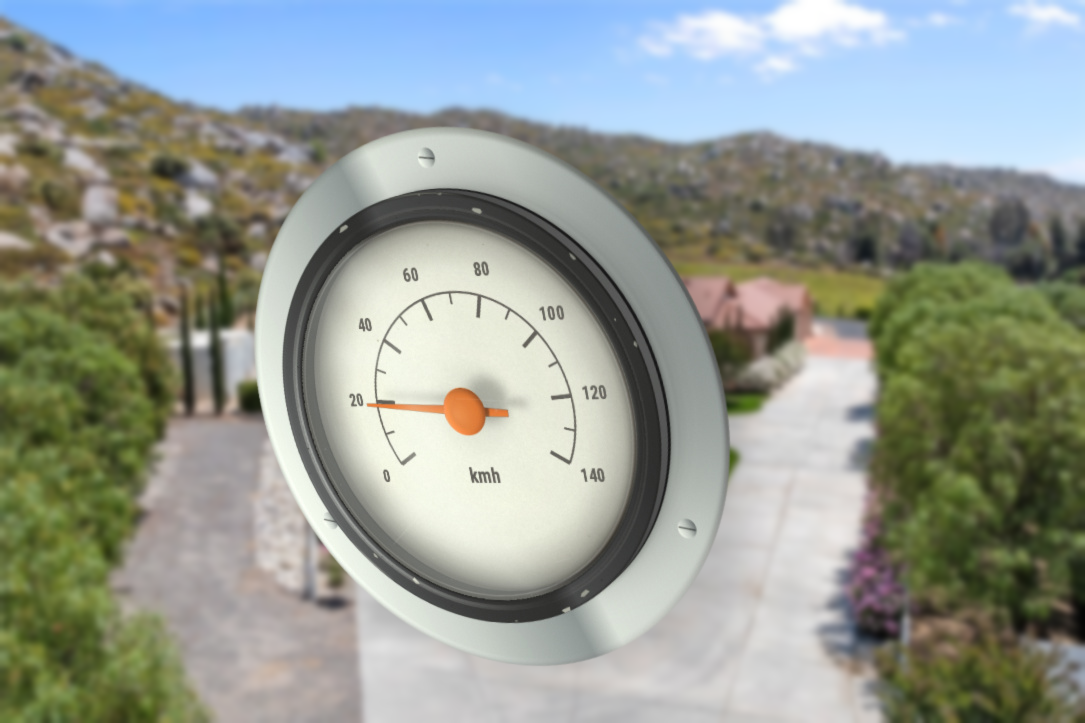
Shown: 20 km/h
